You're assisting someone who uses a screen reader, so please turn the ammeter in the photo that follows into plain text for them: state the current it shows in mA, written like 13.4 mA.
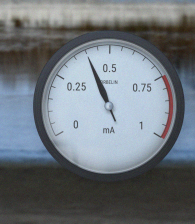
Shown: 0.4 mA
